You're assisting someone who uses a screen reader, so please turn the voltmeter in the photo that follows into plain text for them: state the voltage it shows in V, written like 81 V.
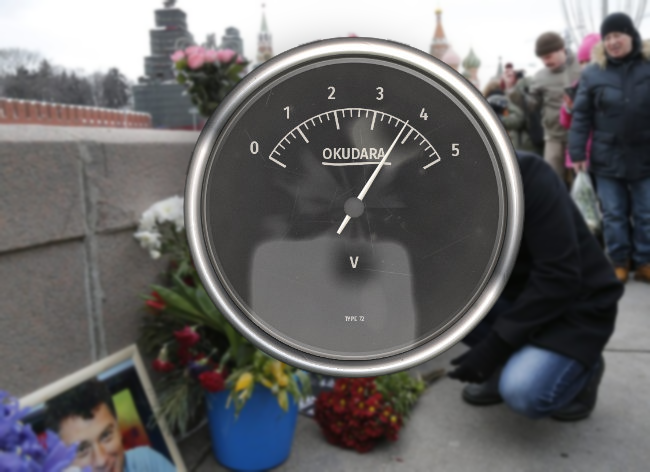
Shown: 3.8 V
